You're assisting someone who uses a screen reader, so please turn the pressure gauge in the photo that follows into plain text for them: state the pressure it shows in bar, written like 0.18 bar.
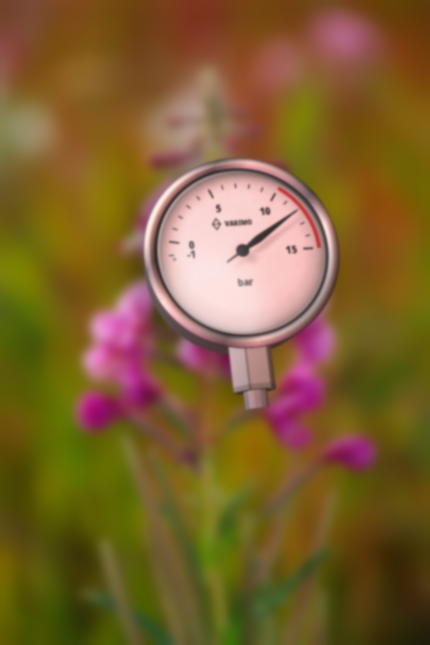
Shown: 12 bar
